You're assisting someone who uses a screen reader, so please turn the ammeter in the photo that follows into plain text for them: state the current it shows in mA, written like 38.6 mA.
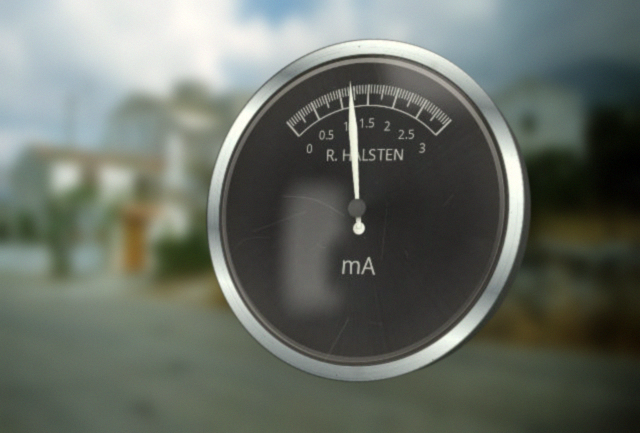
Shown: 1.25 mA
